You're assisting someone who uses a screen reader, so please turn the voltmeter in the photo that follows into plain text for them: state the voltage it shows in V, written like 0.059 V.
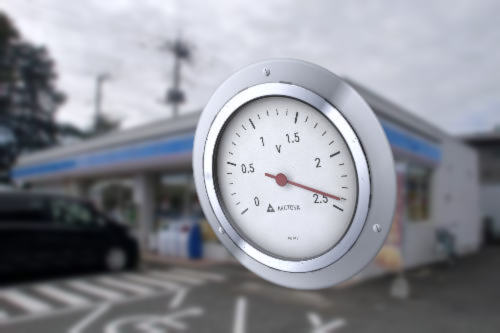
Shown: 2.4 V
